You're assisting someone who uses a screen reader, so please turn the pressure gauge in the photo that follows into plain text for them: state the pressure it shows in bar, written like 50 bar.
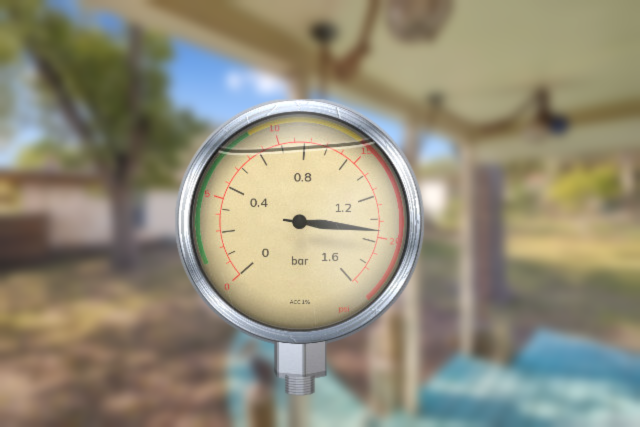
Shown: 1.35 bar
